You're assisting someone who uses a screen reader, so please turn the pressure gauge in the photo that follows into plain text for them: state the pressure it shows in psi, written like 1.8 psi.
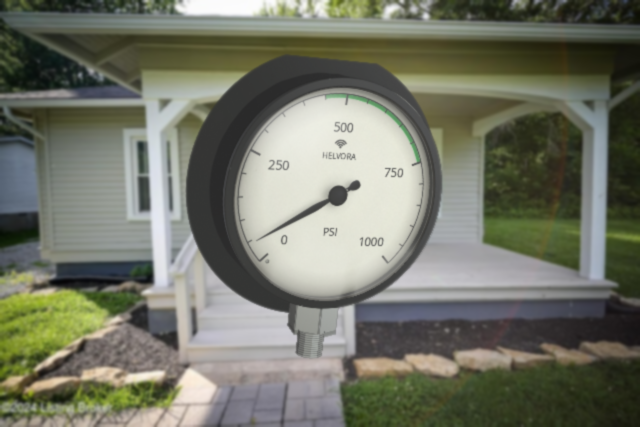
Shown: 50 psi
